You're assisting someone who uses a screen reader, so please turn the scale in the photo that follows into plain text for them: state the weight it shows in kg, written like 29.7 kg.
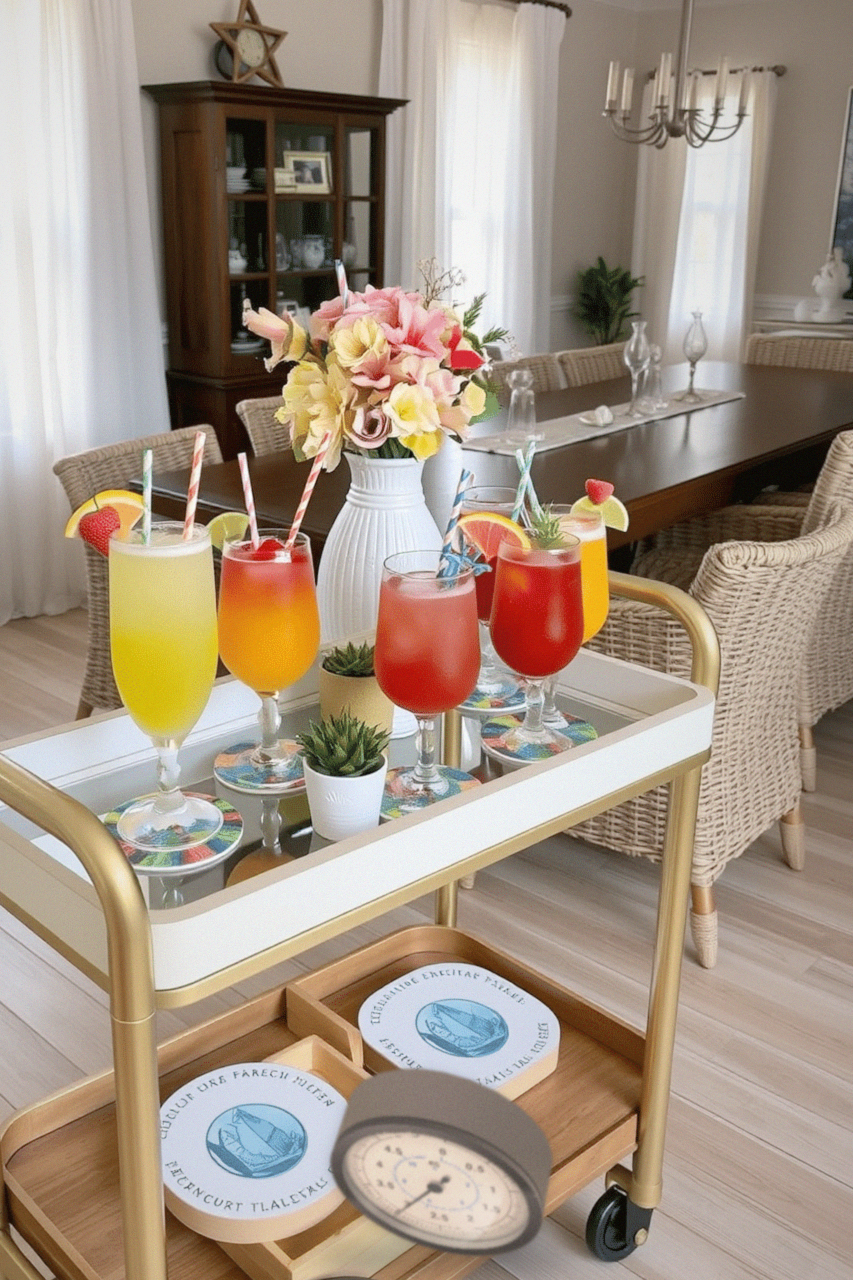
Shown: 3 kg
